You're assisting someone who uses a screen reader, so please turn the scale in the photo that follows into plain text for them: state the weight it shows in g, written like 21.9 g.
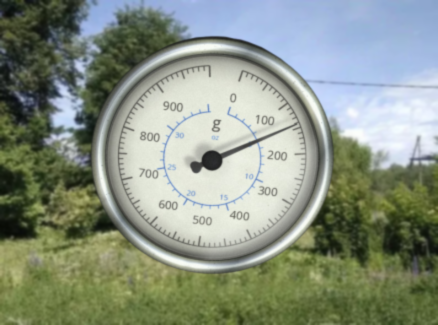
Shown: 140 g
